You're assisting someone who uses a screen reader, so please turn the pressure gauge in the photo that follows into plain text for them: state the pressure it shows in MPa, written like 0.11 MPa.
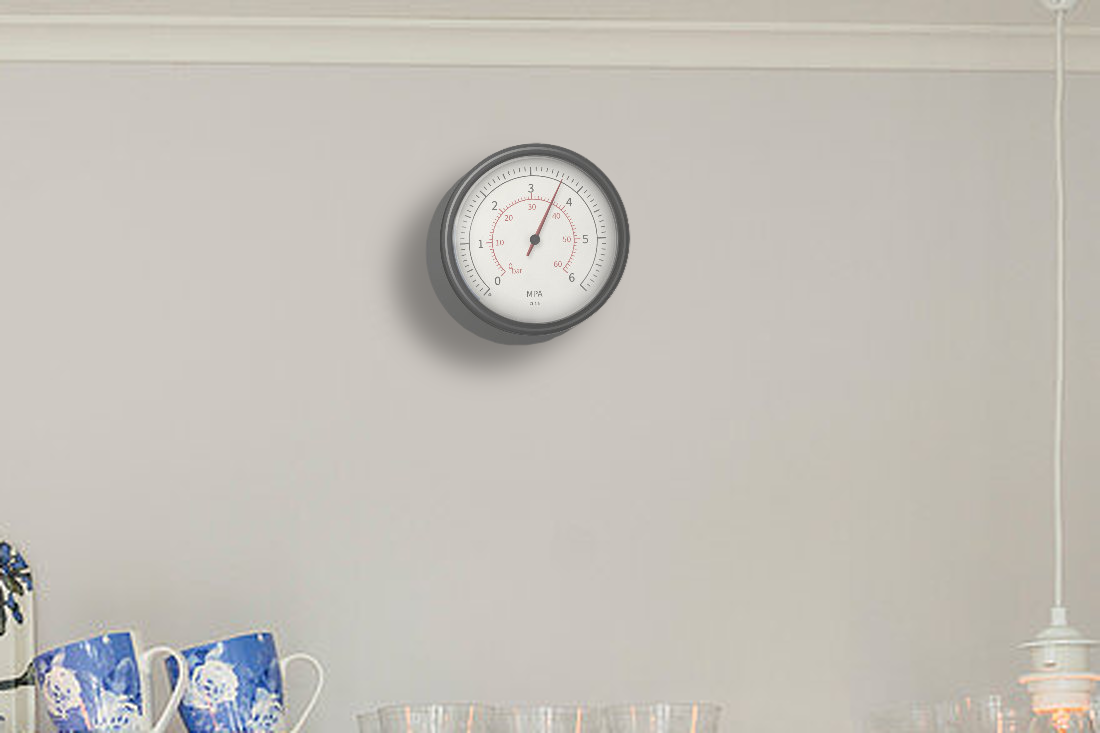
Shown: 3.6 MPa
